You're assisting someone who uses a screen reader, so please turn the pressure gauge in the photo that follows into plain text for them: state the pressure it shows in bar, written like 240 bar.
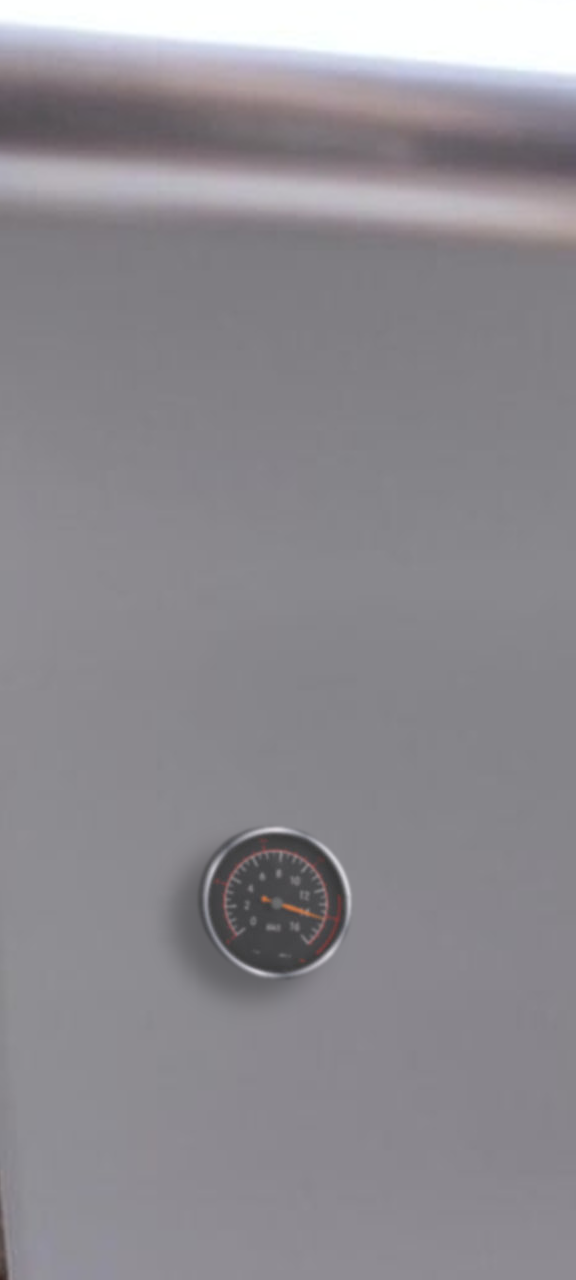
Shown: 14 bar
